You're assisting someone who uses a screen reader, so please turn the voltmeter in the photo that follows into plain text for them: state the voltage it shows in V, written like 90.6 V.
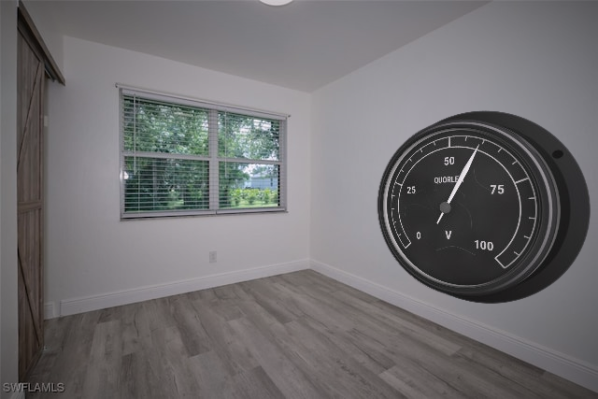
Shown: 60 V
